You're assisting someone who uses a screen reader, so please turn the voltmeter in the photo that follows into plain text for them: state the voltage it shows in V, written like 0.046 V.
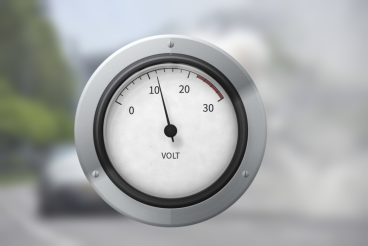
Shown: 12 V
